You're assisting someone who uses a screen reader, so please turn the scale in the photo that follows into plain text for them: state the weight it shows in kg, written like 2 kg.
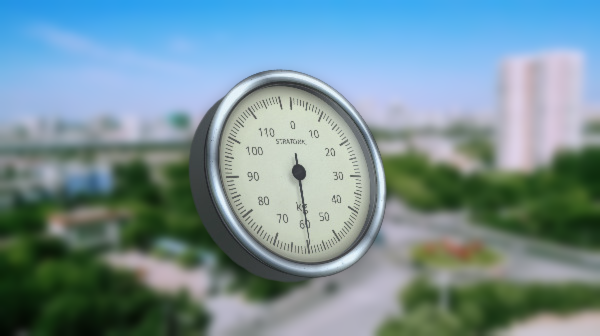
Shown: 60 kg
